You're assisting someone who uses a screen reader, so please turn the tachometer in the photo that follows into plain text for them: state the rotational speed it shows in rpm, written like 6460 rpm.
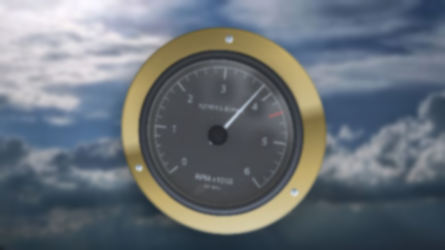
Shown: 3800 rpm
